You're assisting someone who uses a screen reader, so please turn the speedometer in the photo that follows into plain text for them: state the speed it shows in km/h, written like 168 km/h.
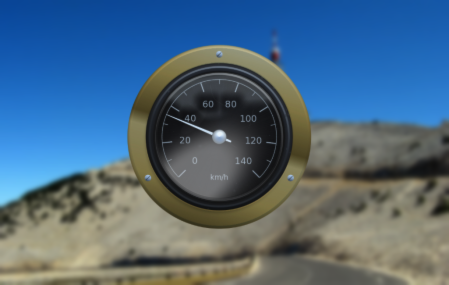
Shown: 35 km/h
